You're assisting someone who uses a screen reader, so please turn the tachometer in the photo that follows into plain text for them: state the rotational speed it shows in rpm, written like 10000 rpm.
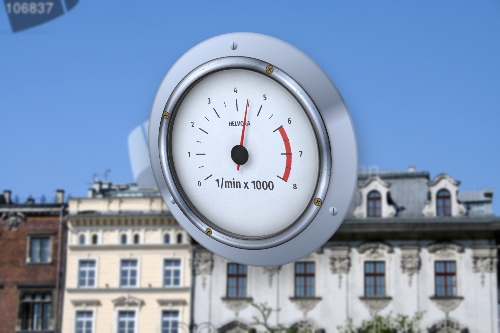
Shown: 4500 rpm
